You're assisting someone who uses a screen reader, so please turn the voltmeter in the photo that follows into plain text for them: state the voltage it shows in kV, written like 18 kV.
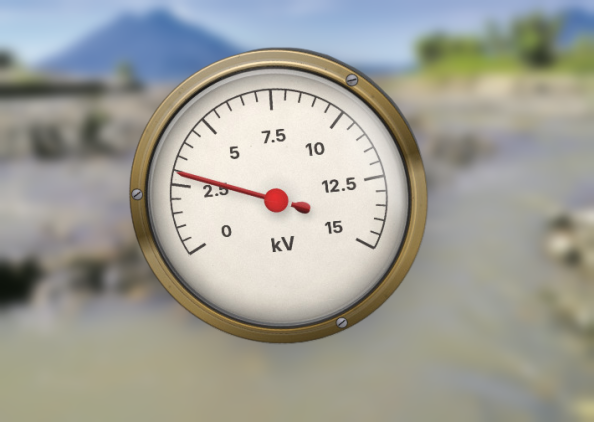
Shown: 3 kV
